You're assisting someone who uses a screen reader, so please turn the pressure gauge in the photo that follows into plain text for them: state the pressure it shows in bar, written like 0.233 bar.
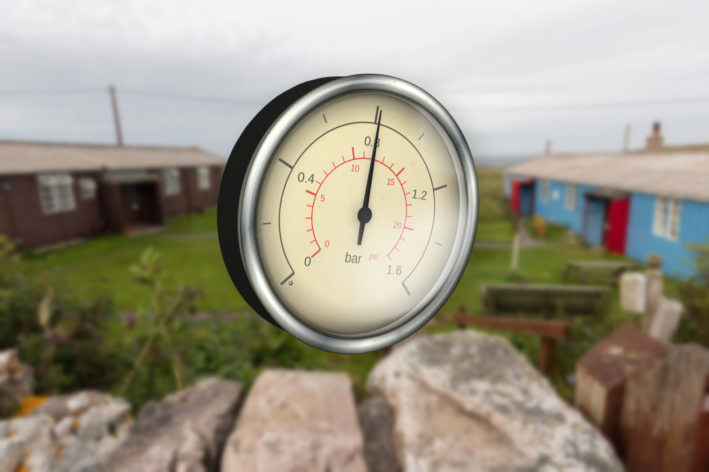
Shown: 0.8 bar
